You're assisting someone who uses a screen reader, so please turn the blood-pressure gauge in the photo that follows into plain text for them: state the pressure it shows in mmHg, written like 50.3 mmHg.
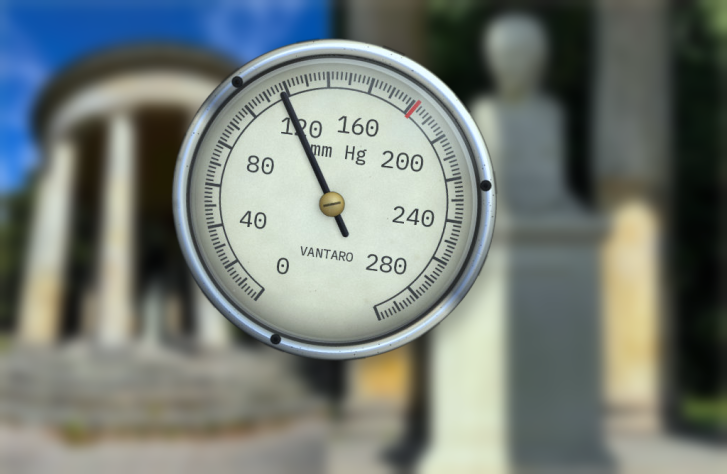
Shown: 118 mmHg
